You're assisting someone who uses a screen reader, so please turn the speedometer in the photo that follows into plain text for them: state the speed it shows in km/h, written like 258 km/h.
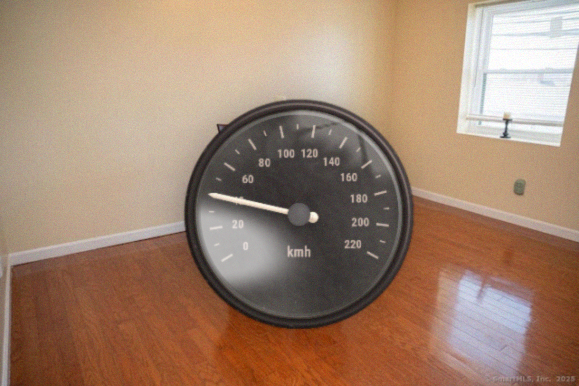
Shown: 40 km/h
